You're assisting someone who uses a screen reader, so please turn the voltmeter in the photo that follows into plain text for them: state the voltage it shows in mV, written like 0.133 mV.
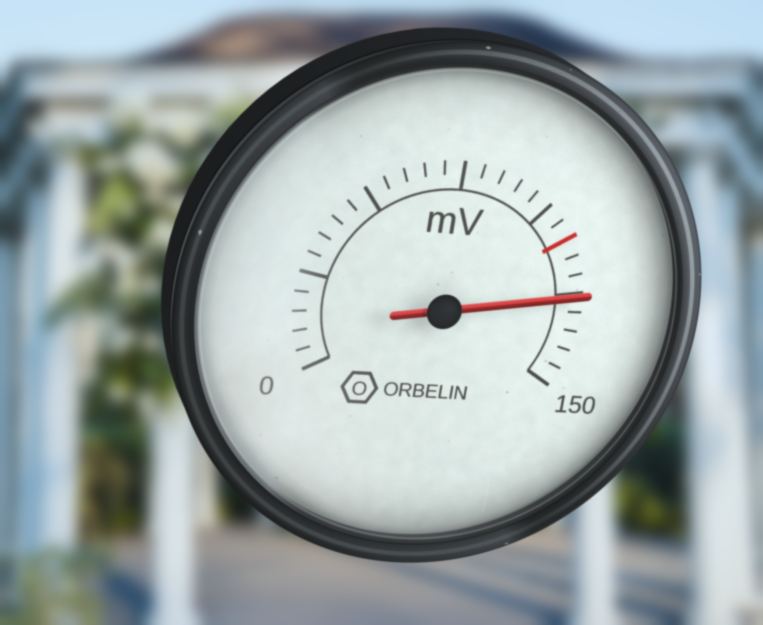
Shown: 125 mV
